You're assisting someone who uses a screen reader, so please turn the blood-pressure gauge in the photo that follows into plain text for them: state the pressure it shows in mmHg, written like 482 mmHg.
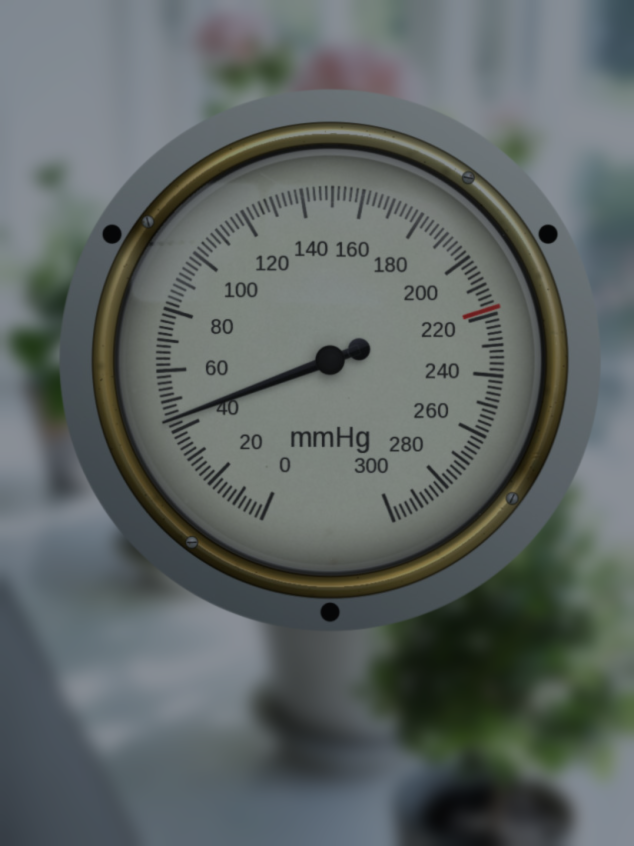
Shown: 44 mmHg
